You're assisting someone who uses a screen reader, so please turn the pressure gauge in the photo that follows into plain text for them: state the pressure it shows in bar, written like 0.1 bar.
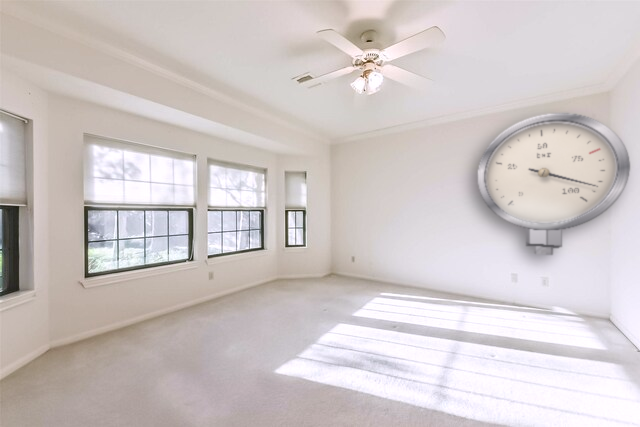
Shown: 92.5 bar
